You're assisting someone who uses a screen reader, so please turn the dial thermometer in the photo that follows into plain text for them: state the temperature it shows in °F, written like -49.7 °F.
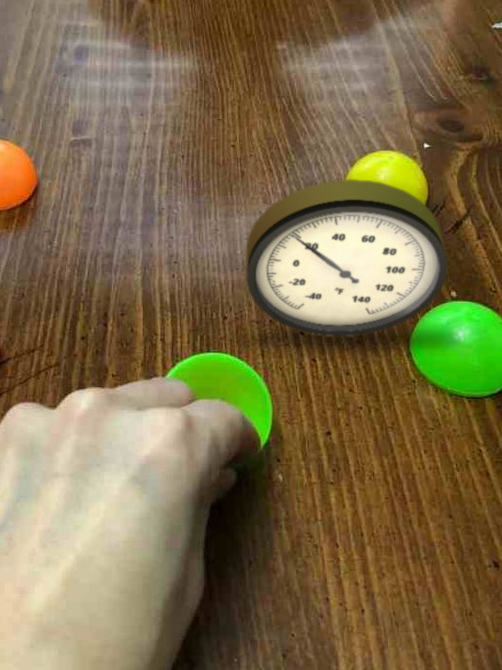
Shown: 20 °F
